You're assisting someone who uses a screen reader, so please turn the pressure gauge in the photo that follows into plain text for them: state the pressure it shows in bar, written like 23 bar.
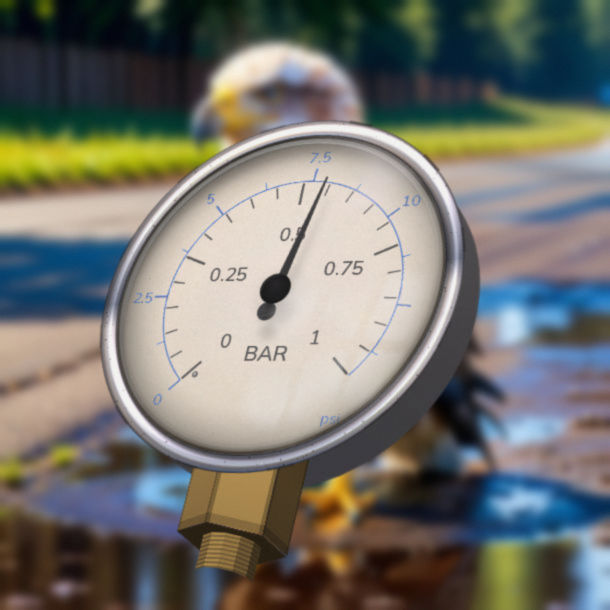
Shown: 0.55 bar
